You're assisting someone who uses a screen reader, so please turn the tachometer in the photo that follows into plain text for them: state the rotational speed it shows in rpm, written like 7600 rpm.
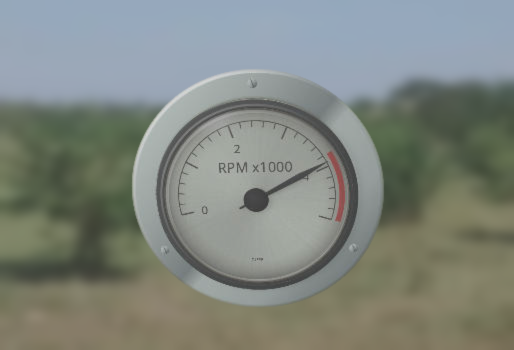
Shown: 3900 rpm
